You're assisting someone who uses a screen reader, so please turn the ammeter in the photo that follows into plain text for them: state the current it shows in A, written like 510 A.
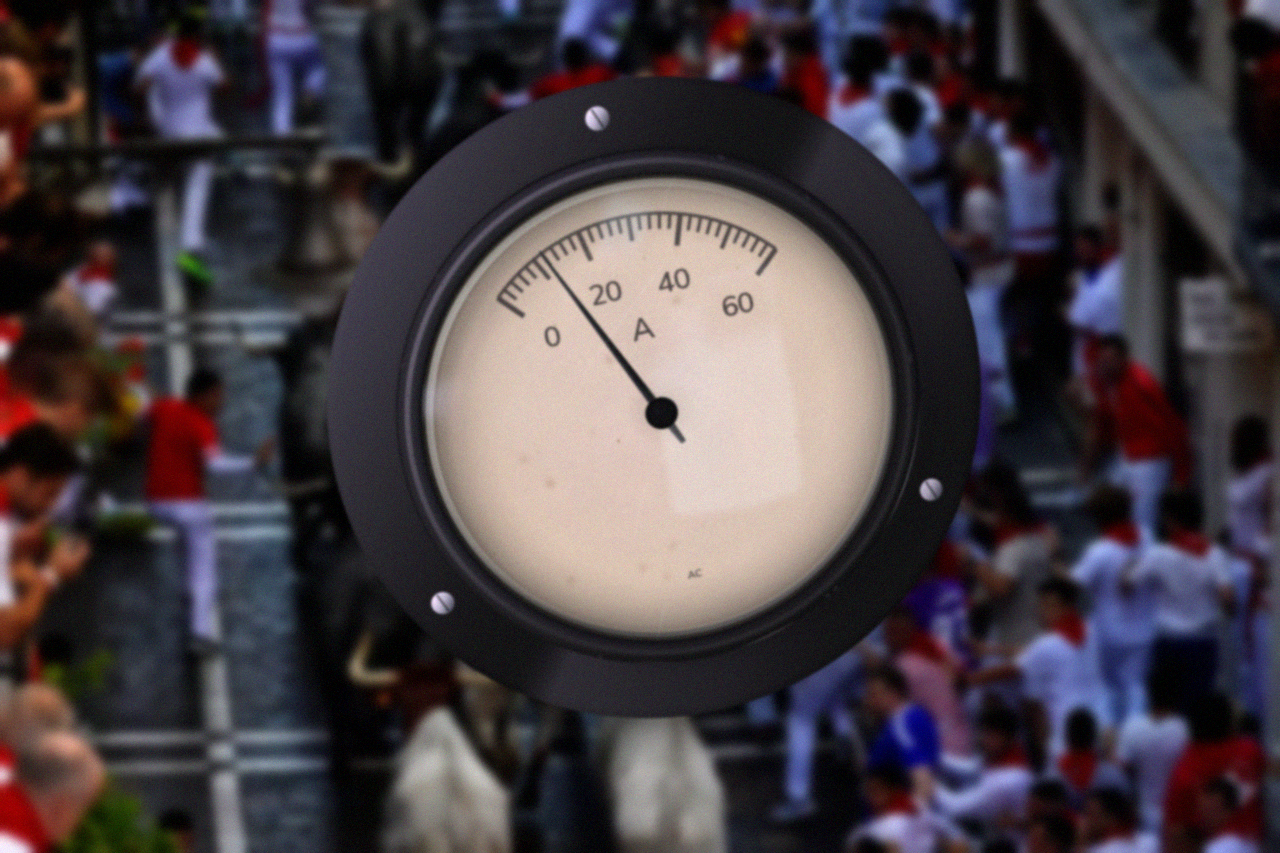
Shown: 12 A
